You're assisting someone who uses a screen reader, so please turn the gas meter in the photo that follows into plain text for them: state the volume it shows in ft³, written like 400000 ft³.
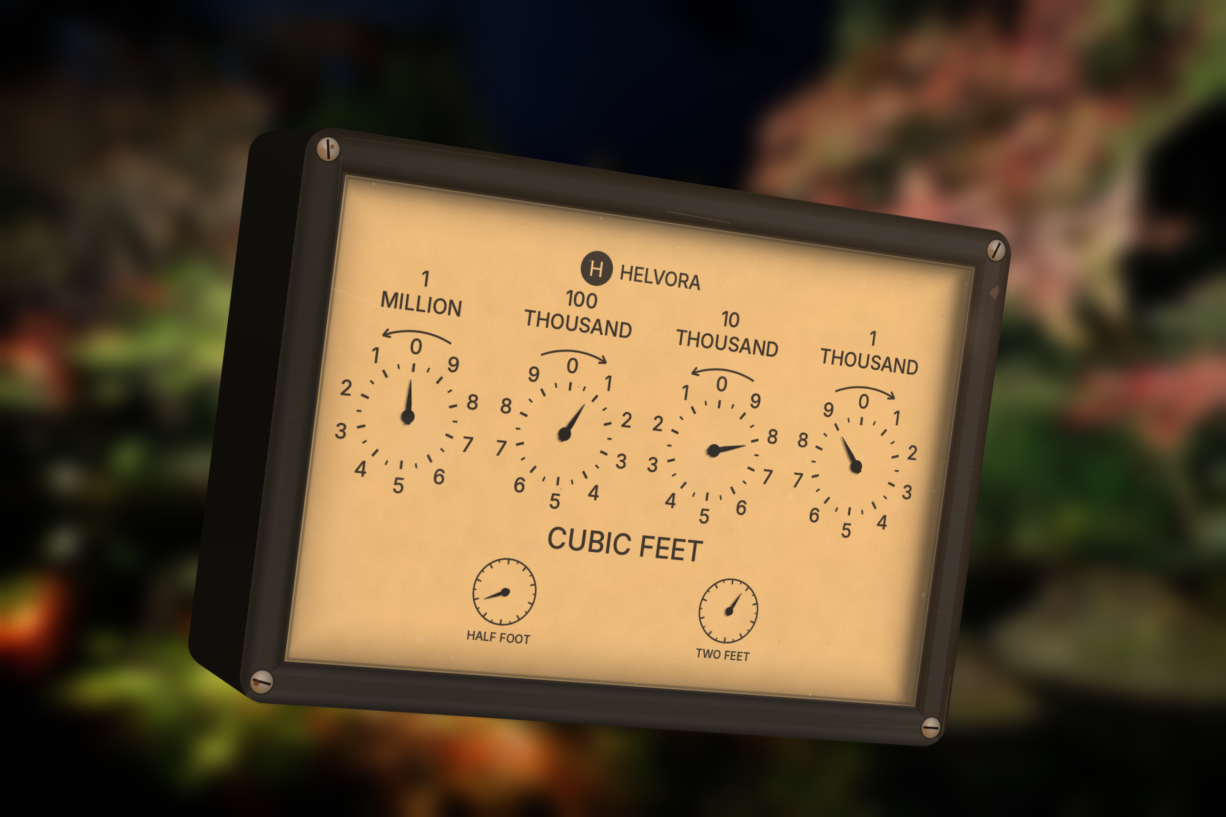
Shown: 7900 ft³
